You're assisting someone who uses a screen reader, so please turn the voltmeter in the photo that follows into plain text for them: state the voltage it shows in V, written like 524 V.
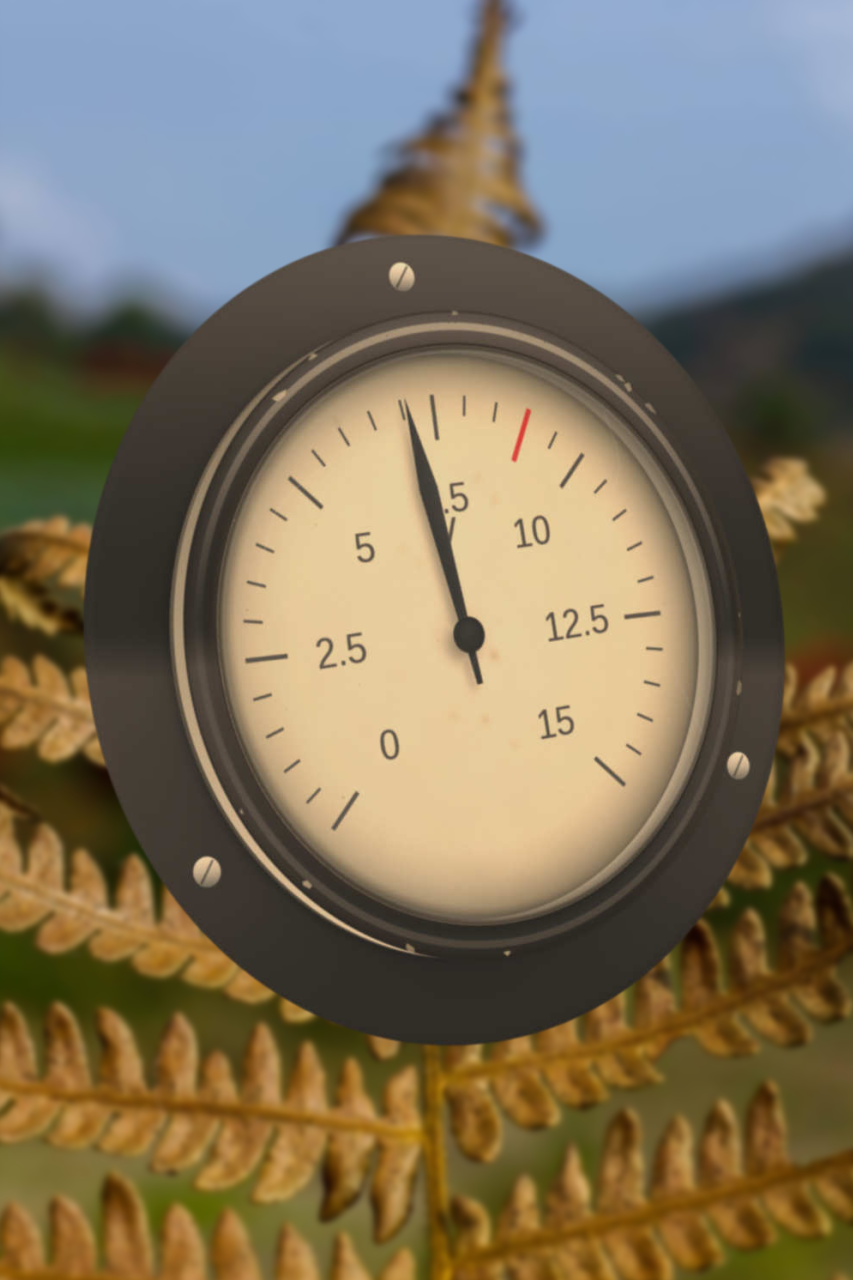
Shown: 7 V
